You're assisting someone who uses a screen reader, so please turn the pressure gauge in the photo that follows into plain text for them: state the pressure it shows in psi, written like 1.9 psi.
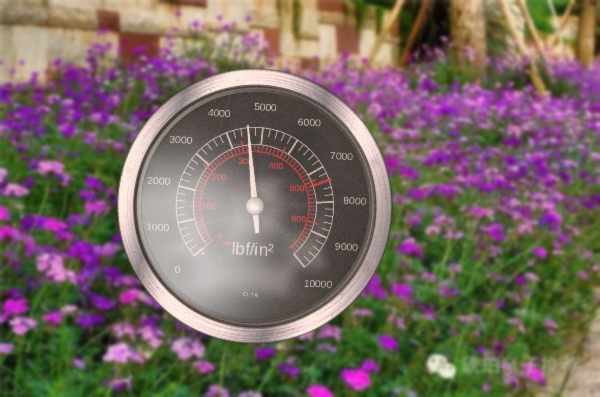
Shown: 4600 psi
